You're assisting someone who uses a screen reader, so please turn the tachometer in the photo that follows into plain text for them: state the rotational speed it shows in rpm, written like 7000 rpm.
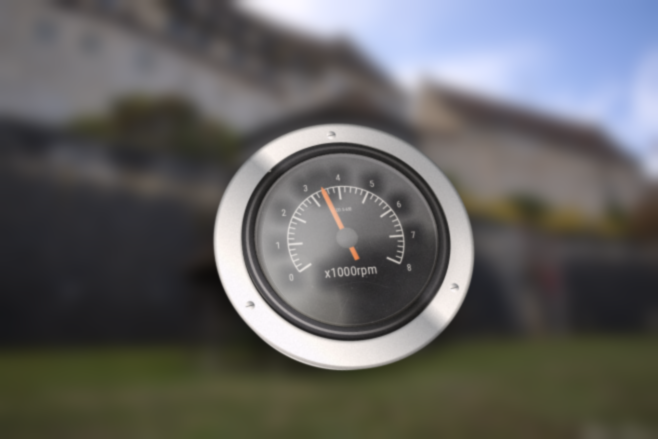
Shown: 3400 rpm
